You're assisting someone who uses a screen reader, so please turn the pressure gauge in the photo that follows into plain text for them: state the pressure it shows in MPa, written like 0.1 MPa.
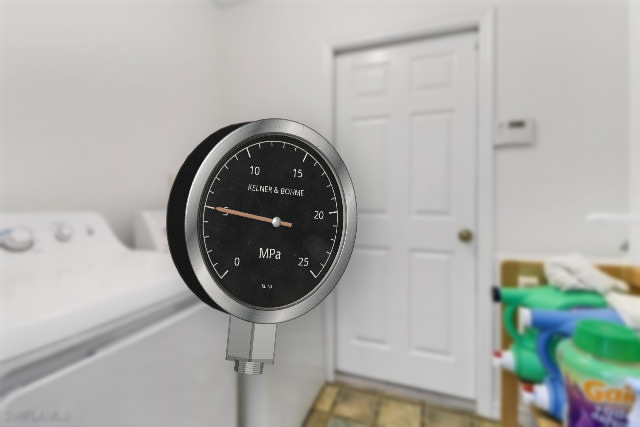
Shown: 5 MPa
